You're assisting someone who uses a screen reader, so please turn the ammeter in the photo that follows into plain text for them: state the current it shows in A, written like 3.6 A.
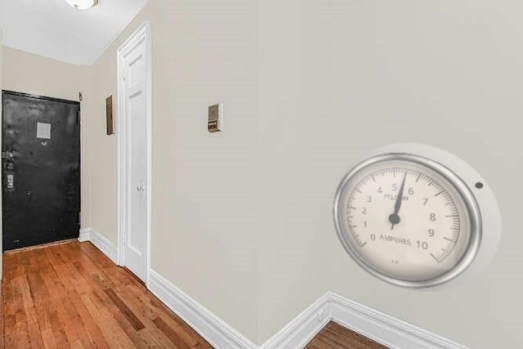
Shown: 5.5 A
